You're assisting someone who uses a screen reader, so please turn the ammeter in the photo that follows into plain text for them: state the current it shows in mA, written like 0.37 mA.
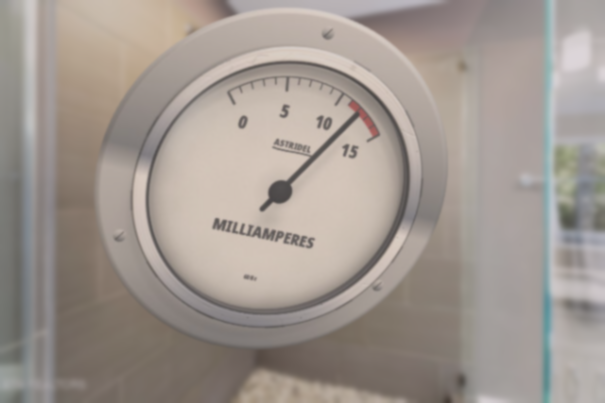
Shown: 12 mA
